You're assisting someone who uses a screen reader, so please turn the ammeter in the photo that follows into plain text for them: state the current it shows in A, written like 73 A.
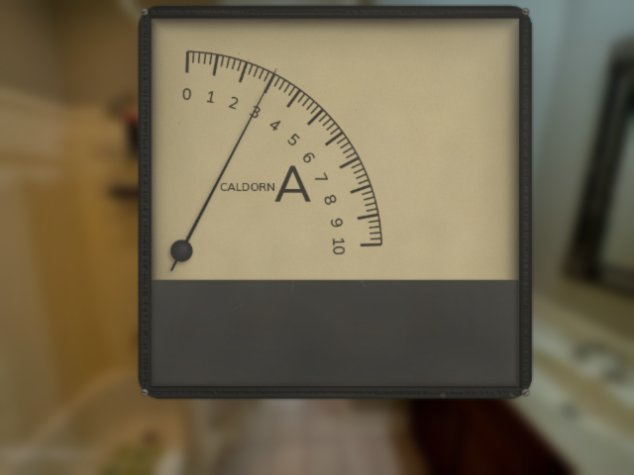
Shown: 3 A
